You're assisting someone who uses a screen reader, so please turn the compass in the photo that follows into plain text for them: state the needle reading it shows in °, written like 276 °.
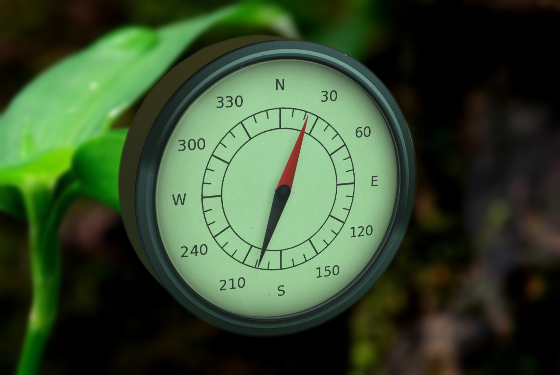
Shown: 20 °
